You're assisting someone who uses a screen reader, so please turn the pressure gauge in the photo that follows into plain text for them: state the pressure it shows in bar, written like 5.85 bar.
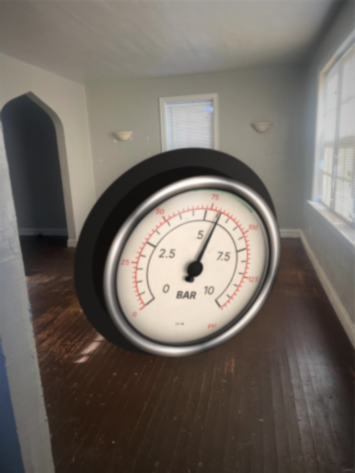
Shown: 5.5 bar
